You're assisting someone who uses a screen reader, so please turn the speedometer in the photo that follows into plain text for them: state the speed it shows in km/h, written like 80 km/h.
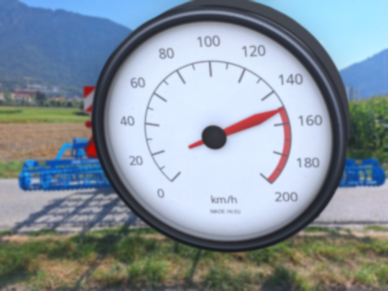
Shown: 150 km/h
